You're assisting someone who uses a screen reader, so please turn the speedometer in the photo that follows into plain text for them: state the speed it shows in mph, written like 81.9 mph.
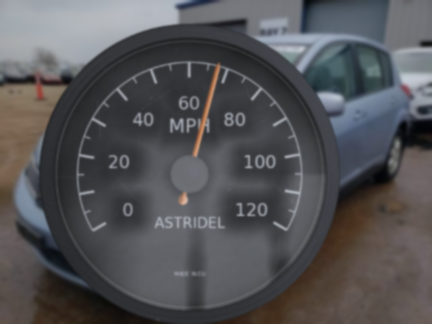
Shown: 67.5 mph
